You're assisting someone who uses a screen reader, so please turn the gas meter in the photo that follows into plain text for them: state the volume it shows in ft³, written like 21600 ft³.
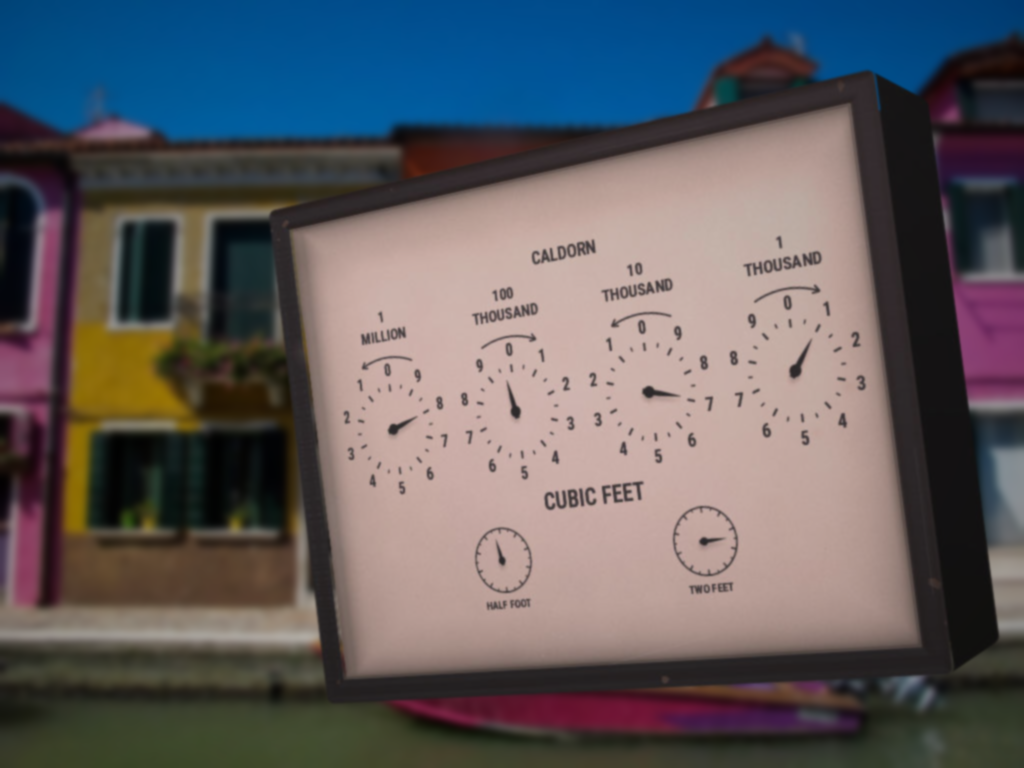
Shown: 797100 ft³
